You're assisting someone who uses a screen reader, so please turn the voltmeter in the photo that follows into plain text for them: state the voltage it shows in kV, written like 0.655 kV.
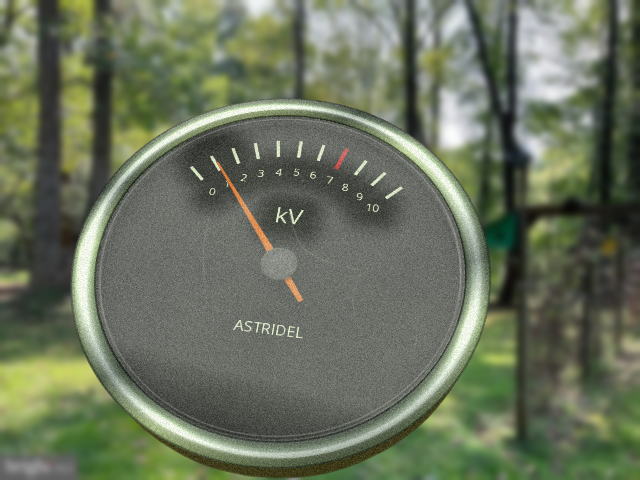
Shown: 1 kV
